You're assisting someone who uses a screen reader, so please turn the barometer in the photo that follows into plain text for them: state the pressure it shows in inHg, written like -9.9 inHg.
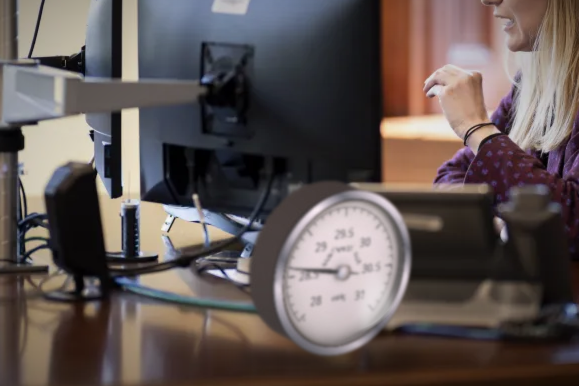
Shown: 28.6 inHg
